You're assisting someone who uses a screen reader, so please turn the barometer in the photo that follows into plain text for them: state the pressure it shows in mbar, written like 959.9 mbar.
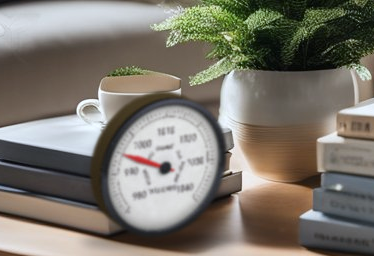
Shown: 995 mbar
